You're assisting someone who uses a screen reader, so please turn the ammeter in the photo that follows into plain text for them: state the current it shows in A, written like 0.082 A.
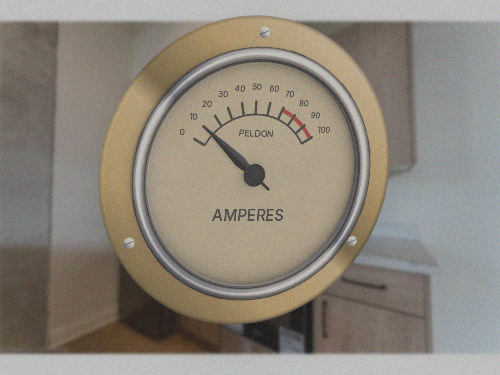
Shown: 10 A
